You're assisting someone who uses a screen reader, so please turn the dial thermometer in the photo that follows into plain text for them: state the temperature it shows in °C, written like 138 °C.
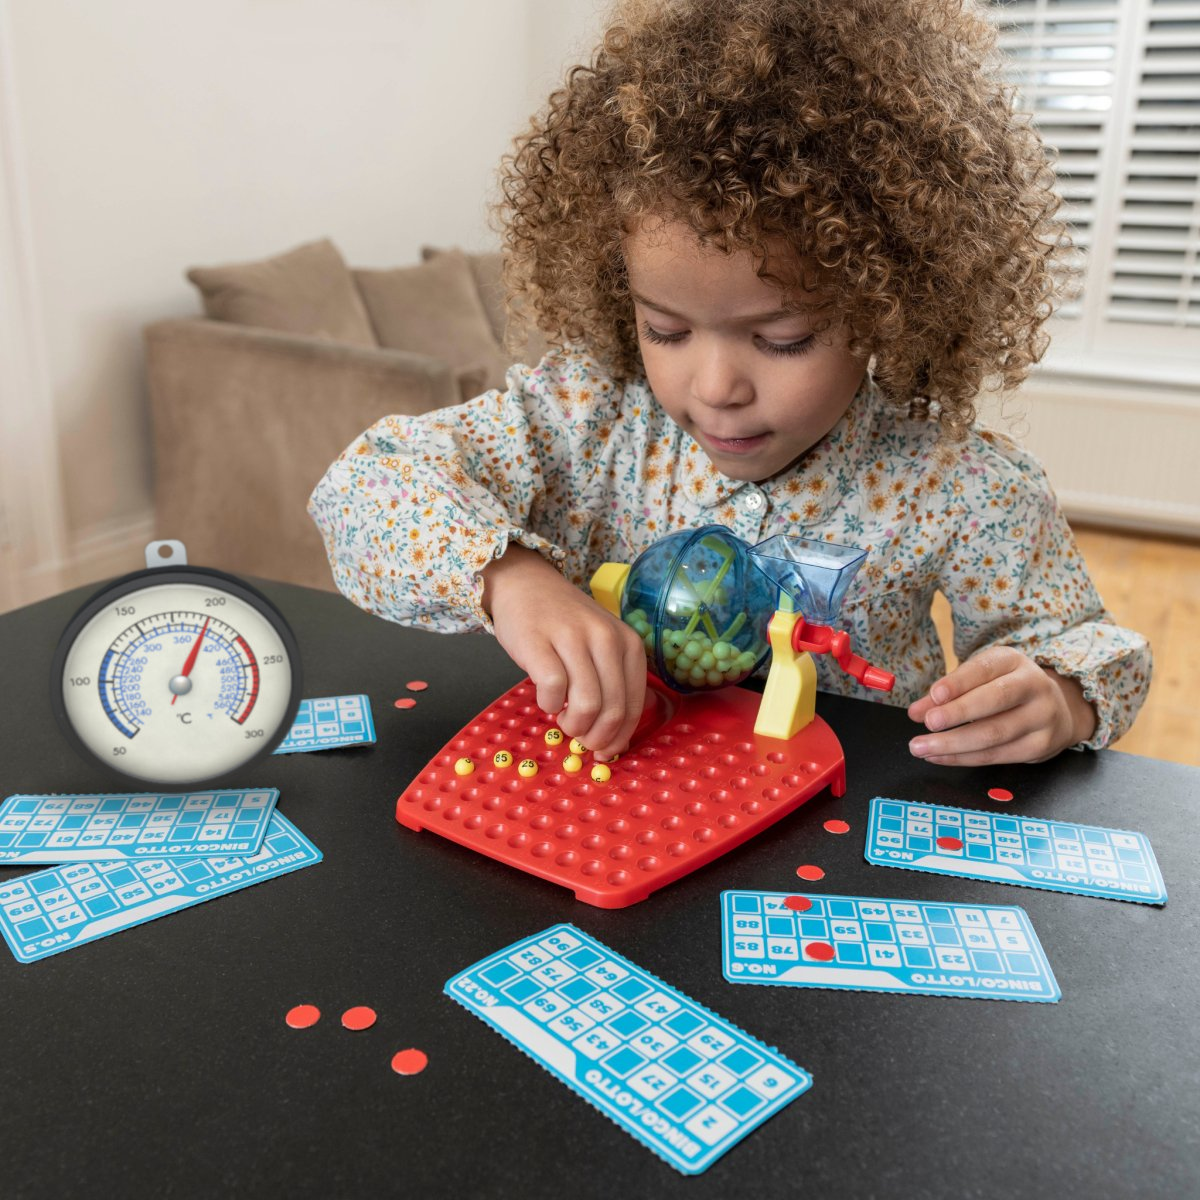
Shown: 200 °C
